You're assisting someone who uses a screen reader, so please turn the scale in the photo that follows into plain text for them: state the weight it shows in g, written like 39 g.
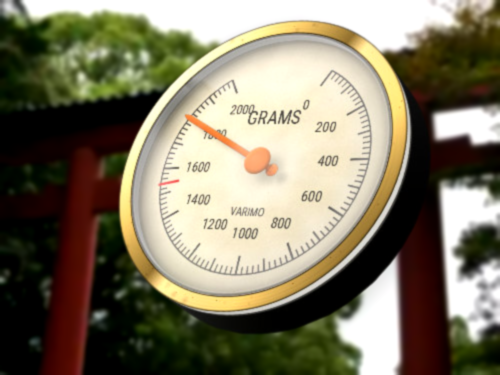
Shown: 1800 g
